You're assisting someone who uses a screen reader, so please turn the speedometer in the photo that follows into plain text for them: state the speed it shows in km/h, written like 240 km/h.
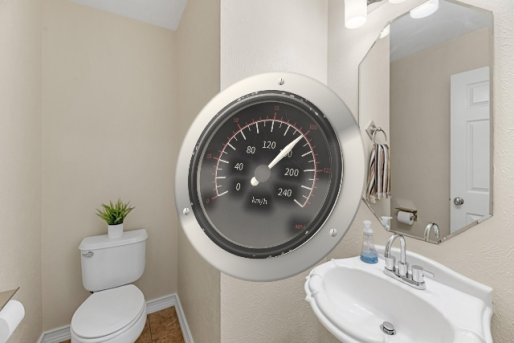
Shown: 160 km/h
